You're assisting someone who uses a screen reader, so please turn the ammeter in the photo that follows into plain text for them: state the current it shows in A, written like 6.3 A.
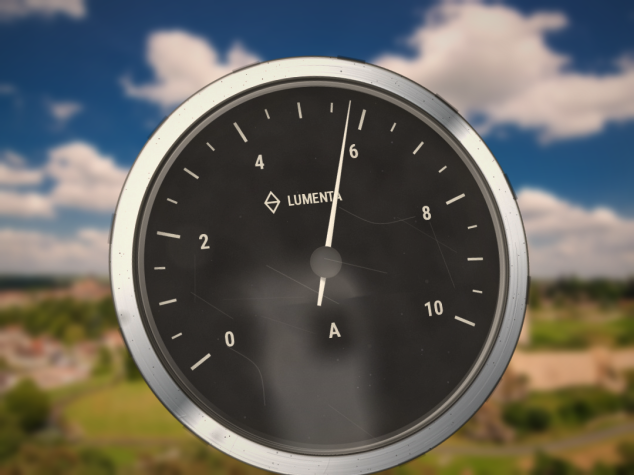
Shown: 5.75 A
